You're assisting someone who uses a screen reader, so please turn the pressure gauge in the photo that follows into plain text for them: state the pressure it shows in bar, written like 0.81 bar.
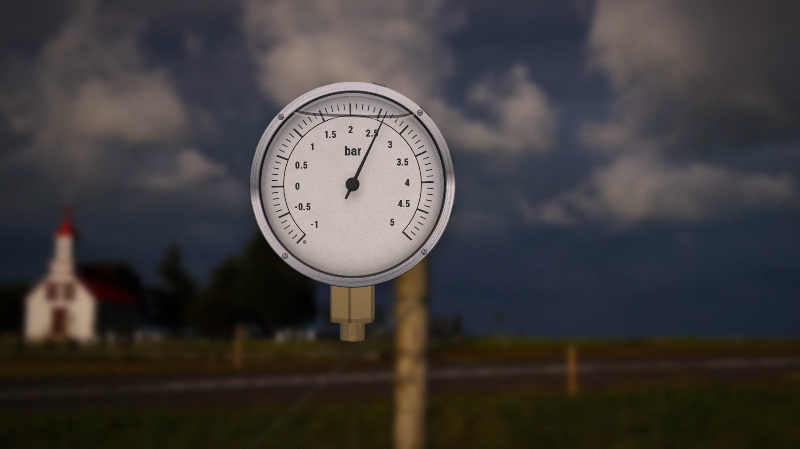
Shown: 2.6 bar
